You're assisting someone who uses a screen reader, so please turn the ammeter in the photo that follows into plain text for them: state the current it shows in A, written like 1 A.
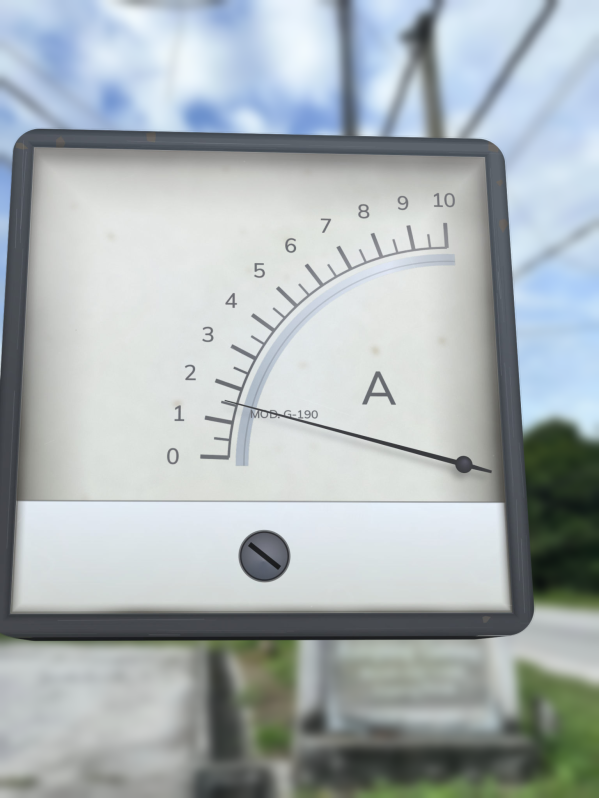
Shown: 1.5 A
